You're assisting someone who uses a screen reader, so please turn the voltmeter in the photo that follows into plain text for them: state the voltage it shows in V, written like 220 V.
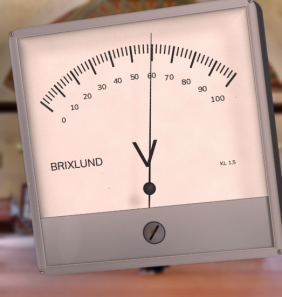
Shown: 60 V
